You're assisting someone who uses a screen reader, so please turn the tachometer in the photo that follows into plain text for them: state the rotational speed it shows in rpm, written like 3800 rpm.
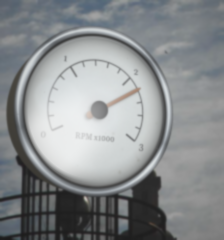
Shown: 2200 rpm
